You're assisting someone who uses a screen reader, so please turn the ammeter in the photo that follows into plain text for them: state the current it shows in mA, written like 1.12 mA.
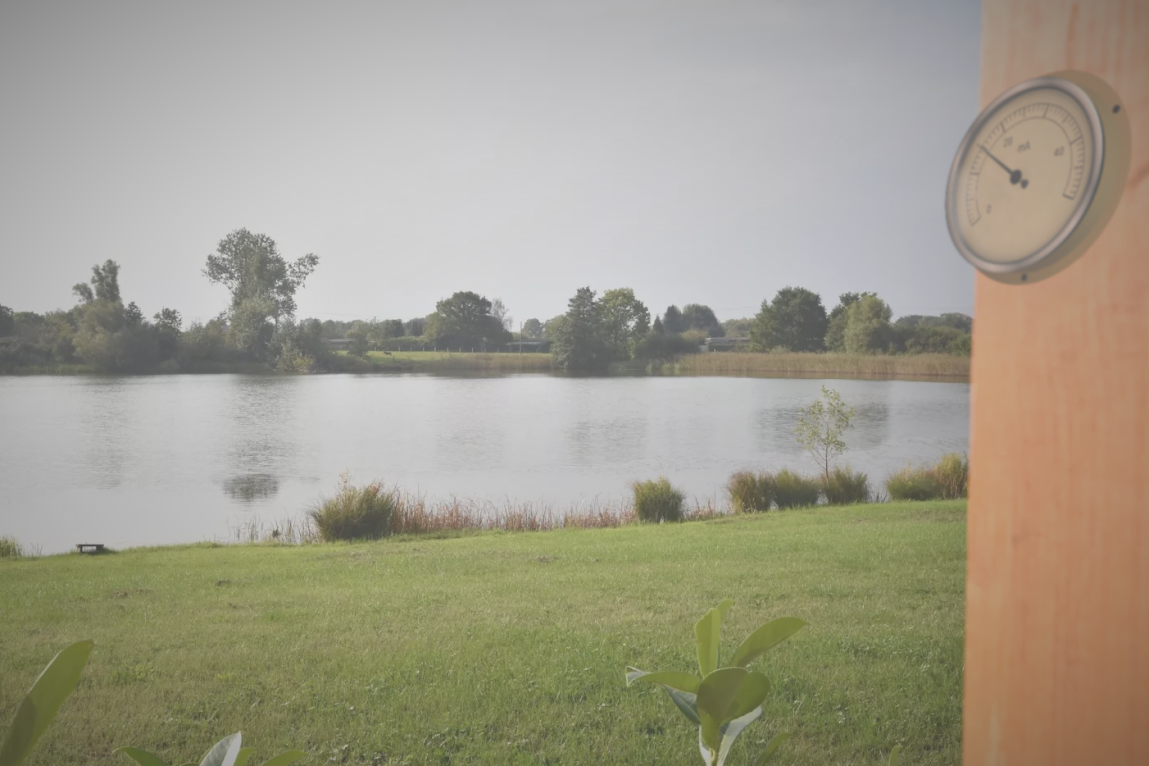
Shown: 15 mA
